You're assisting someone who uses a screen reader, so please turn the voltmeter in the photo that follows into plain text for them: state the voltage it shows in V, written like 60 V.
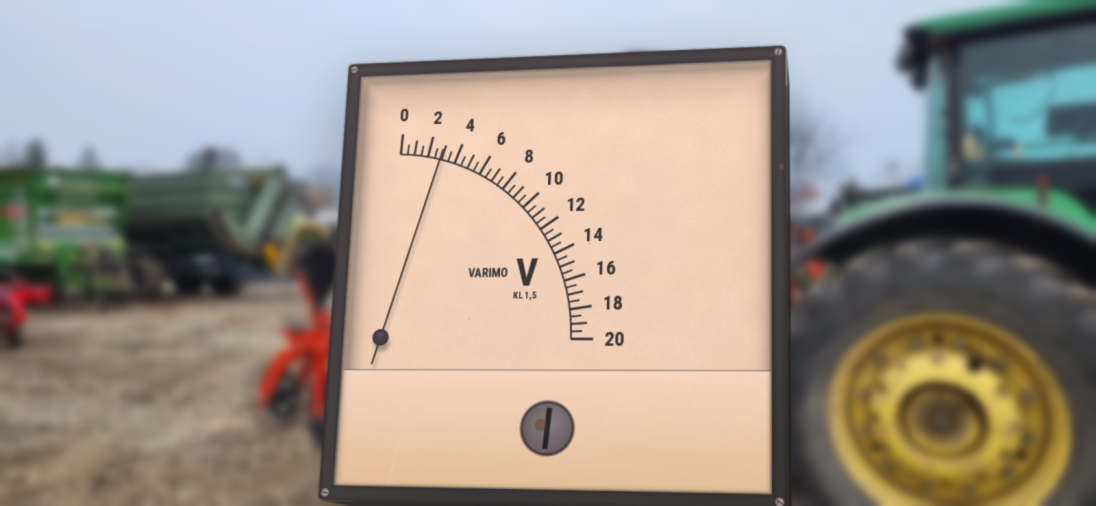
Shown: 3 V
